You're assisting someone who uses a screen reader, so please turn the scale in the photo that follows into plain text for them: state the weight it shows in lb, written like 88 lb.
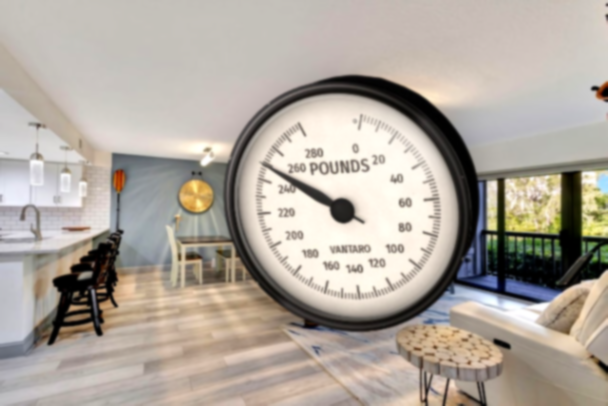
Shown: 250 lb
